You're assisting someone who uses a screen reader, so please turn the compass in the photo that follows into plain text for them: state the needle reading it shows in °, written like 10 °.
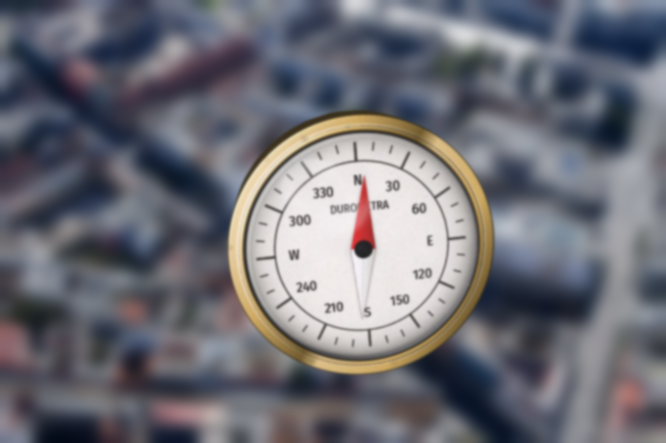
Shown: 5 °
